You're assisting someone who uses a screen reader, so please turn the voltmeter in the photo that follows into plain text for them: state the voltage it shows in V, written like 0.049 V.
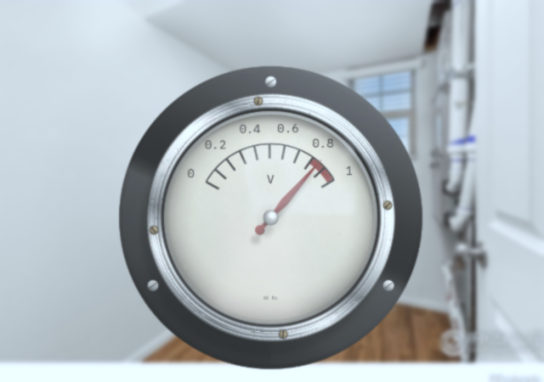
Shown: 0.85 V
